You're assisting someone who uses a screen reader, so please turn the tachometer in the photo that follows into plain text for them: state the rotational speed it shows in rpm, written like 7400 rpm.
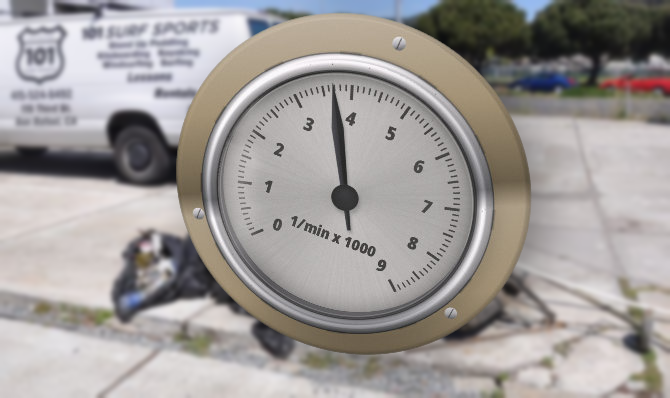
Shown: 3700 rpm
